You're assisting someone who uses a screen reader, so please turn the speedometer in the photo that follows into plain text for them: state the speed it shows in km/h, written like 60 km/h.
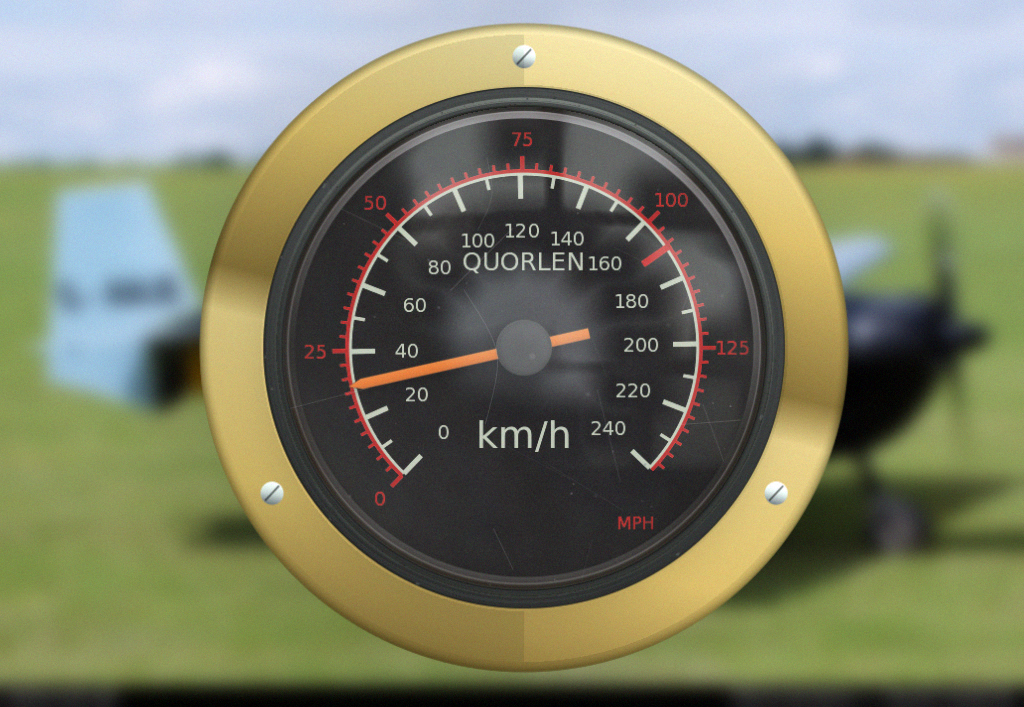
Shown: 30 km/h
